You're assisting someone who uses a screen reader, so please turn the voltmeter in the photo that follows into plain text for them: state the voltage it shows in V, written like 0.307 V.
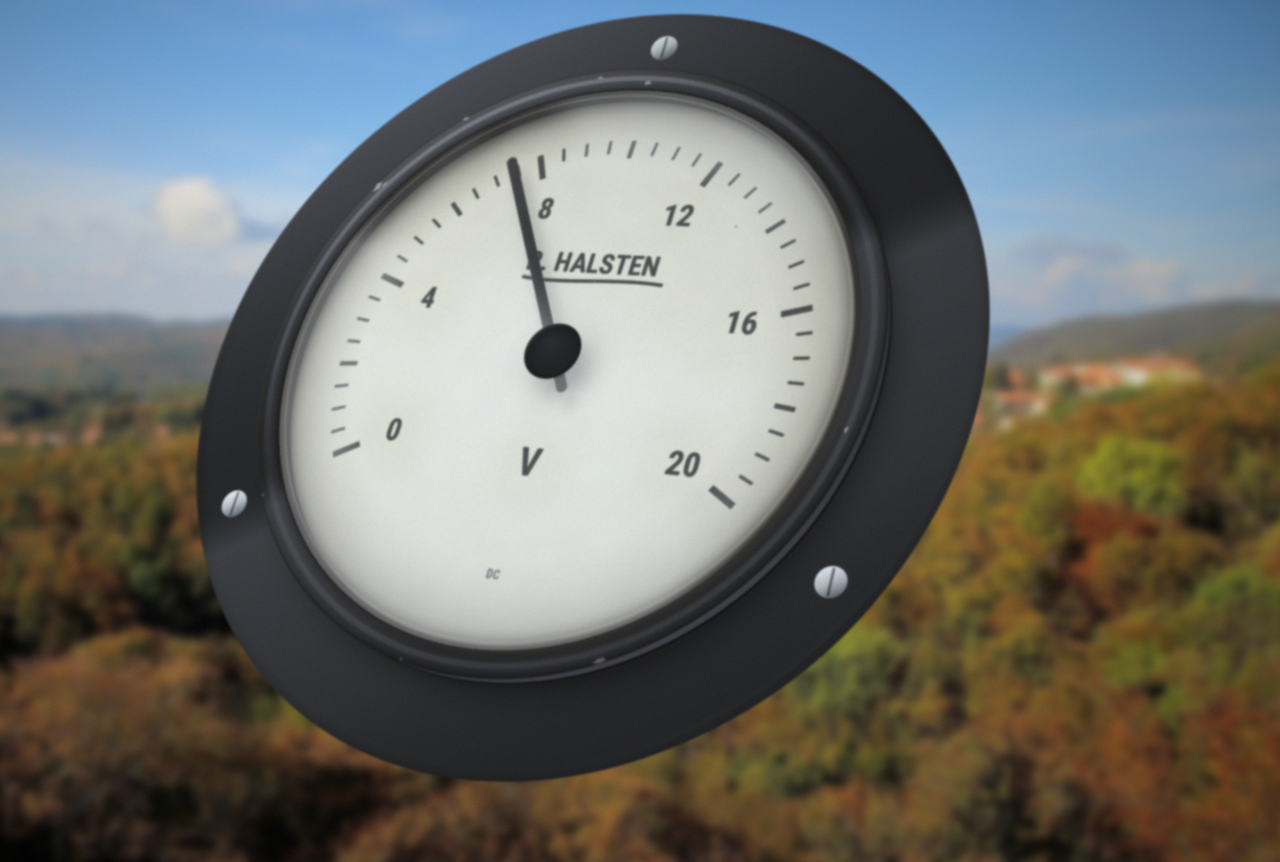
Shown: 7.5 V
